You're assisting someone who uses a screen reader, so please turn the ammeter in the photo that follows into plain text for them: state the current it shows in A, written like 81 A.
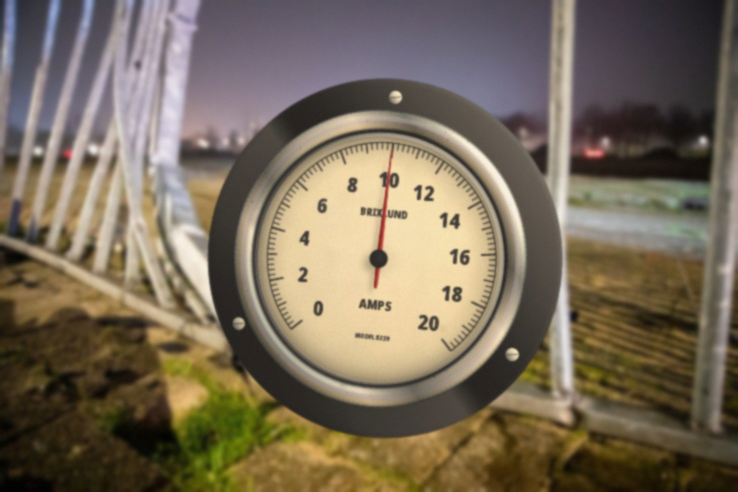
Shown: 10 A
